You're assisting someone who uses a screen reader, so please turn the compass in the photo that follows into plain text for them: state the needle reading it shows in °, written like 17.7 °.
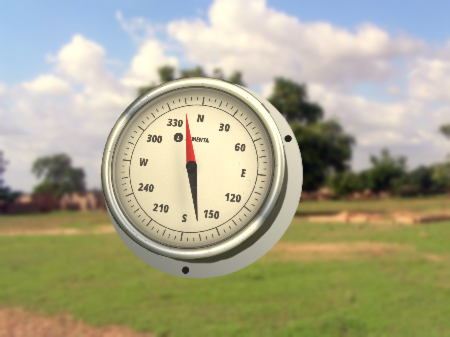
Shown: 345 °
